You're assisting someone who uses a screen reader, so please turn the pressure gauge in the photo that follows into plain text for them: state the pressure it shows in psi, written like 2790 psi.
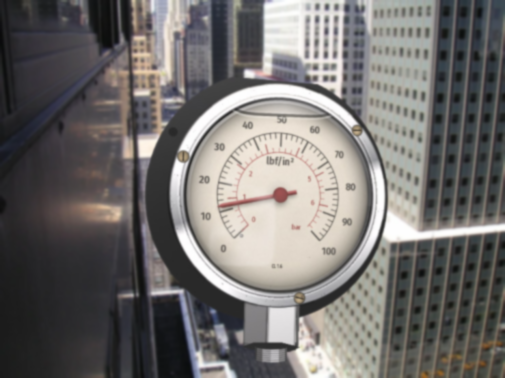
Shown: 12 psi
